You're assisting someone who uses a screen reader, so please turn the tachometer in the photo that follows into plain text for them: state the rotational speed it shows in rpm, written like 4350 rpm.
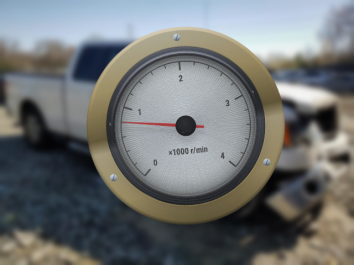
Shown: 800 rpm
